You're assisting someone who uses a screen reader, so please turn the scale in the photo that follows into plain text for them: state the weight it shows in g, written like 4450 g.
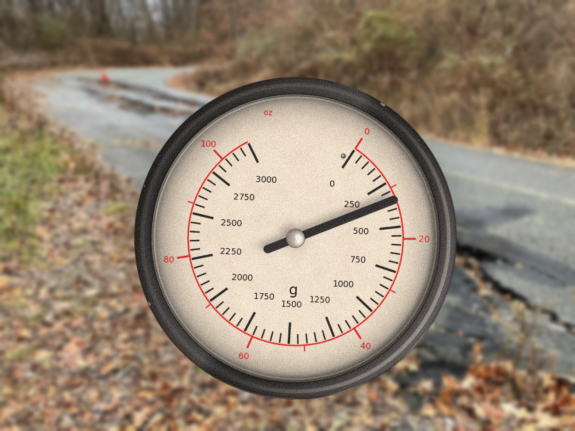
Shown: 350 g
